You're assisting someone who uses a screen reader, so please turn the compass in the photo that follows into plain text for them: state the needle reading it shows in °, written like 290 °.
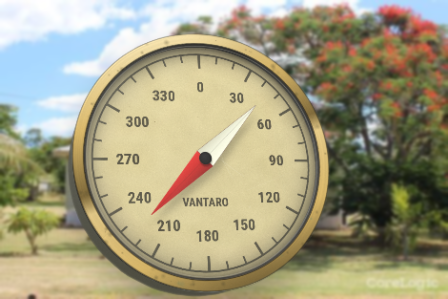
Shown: 225 °
